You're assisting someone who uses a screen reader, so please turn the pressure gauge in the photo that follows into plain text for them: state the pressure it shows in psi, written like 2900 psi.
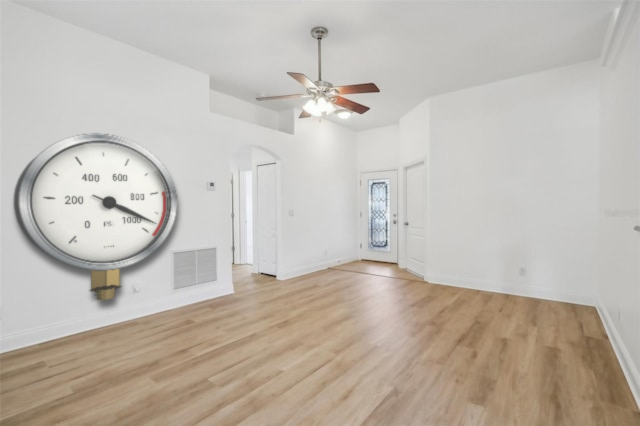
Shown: 950 psi
